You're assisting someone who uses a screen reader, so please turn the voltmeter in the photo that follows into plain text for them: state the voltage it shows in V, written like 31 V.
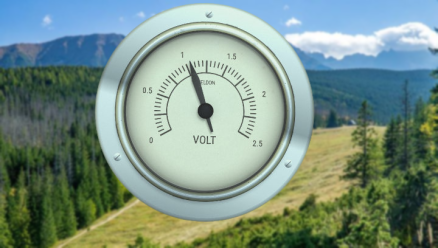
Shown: 1.05 V
